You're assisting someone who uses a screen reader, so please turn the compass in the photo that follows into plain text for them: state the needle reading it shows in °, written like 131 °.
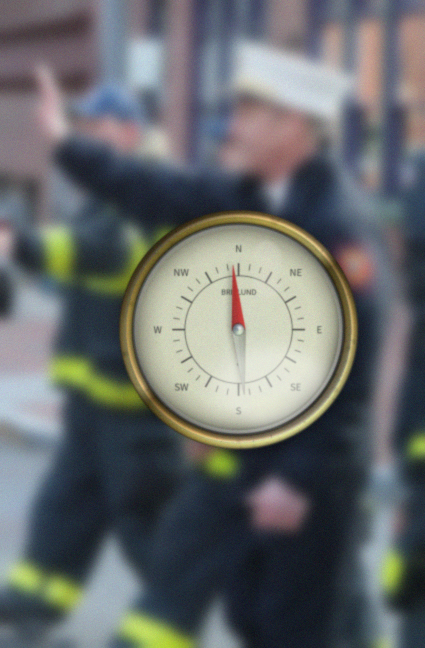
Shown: 355 °
